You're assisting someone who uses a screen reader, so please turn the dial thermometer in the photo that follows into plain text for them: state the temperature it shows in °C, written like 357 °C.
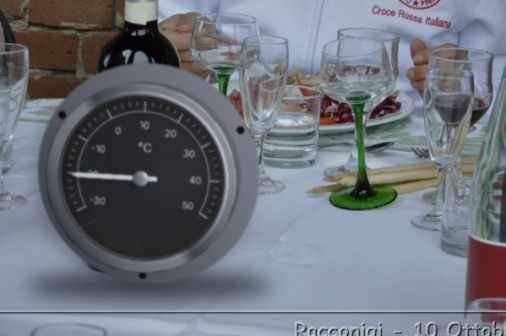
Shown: -20 °C
